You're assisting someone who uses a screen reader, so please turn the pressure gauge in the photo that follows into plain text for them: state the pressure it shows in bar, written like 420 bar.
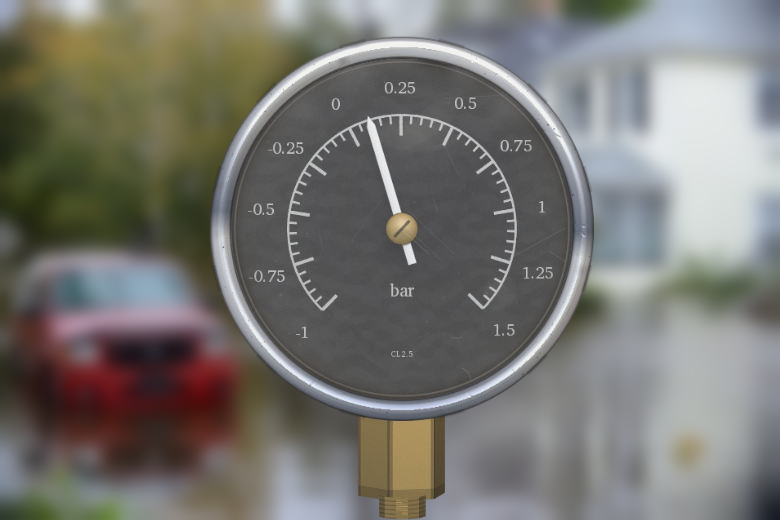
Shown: 0.1 bar
